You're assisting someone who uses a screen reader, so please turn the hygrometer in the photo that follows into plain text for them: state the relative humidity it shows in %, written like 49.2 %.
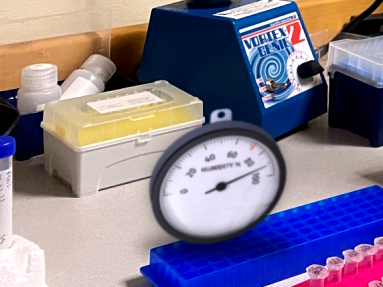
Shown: 90 %
